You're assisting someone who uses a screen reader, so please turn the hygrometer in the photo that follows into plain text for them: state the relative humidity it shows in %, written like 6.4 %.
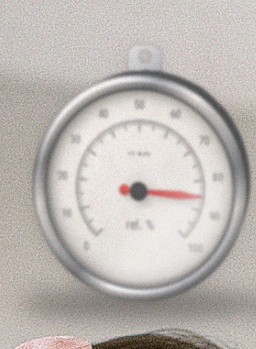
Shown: 85 %
